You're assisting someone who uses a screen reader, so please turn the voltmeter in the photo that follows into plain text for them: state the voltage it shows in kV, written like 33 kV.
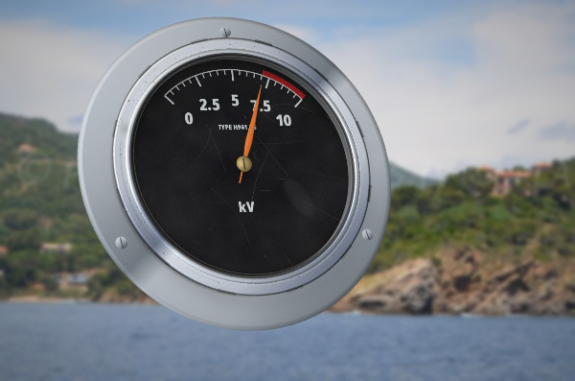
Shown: 7 kV
